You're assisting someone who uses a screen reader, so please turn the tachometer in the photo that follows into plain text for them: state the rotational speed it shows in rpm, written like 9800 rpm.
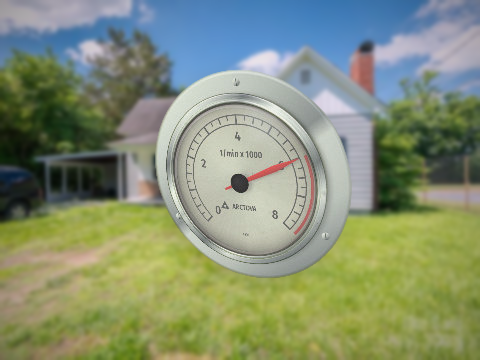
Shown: 6000 rpm
